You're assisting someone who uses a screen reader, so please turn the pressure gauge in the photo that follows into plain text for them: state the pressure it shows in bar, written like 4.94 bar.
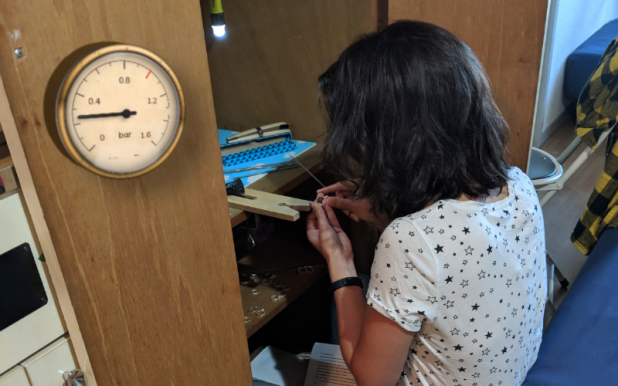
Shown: 0.25 bar
